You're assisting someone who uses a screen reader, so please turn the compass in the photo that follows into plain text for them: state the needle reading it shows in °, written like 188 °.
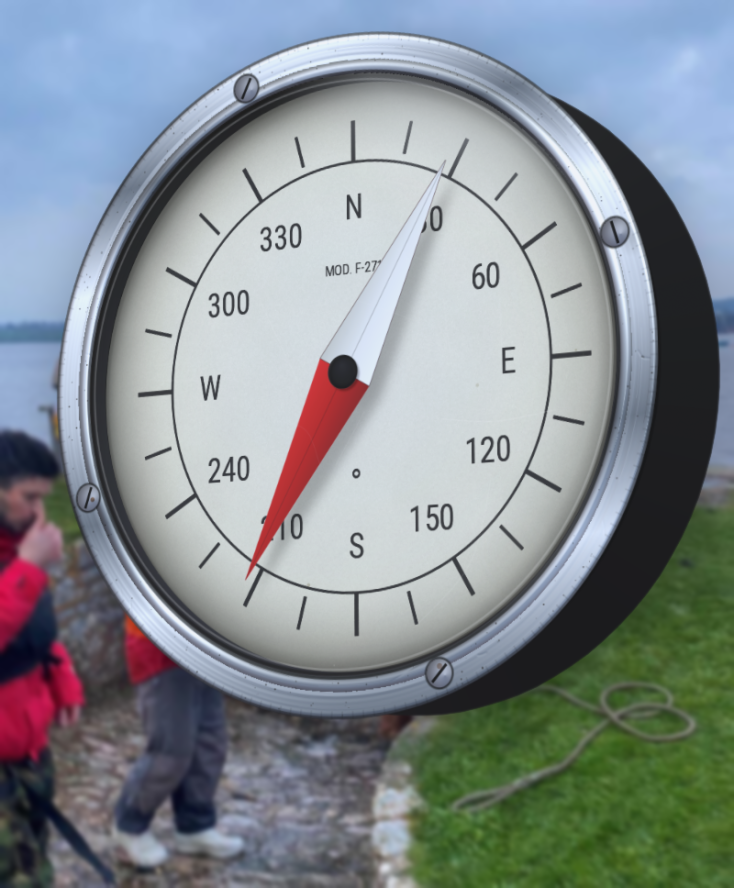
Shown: 210 °
